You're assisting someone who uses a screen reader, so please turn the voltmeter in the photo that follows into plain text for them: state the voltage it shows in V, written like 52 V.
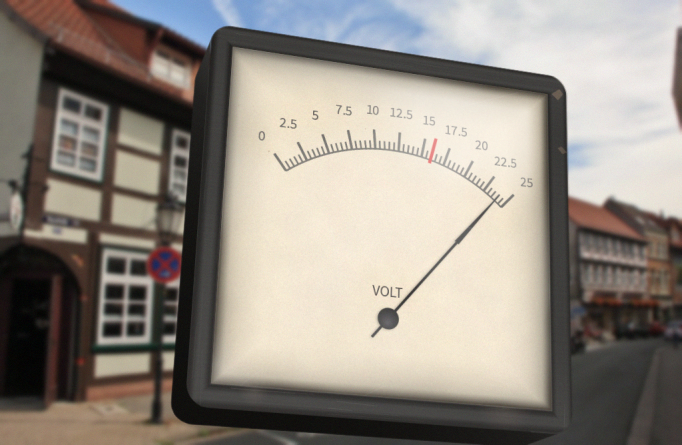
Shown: 24 V
